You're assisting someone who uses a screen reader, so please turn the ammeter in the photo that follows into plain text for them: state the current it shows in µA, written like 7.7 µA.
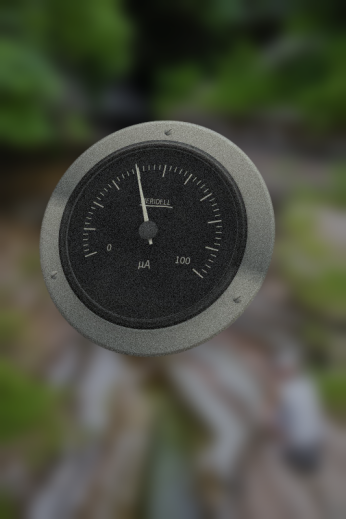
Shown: 40 µA
